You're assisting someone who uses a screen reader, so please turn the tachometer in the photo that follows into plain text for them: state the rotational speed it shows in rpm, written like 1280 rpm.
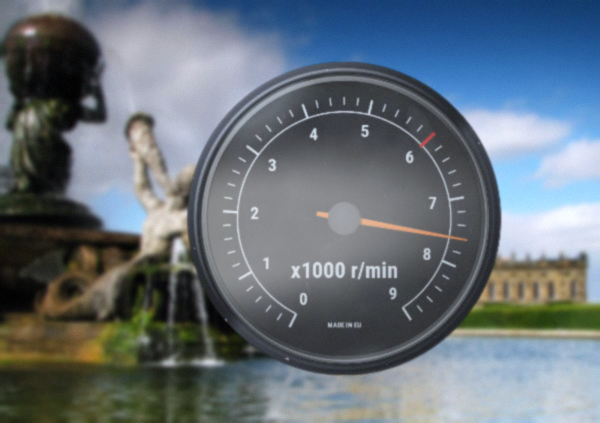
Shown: 7600 rpm
